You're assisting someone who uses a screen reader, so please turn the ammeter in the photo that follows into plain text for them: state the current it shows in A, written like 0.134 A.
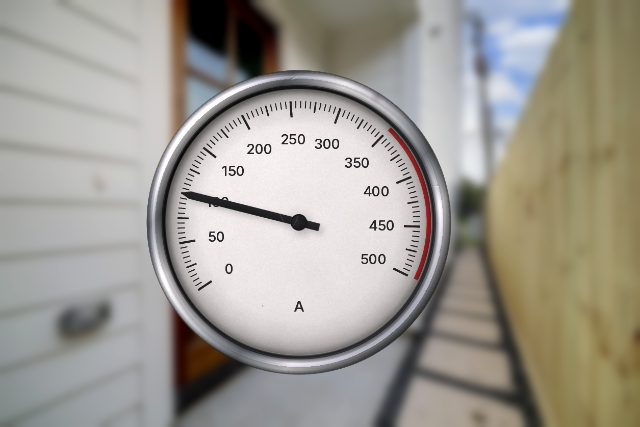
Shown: 100 A
